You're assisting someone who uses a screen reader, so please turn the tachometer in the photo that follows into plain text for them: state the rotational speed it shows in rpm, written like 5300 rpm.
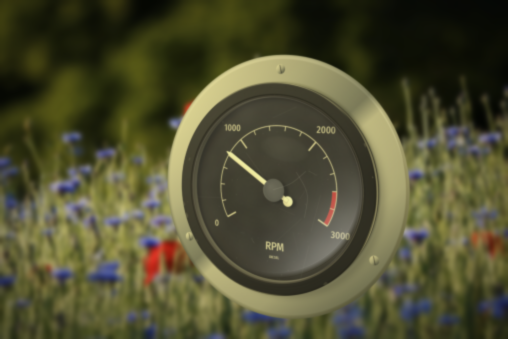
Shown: 800 rpm
